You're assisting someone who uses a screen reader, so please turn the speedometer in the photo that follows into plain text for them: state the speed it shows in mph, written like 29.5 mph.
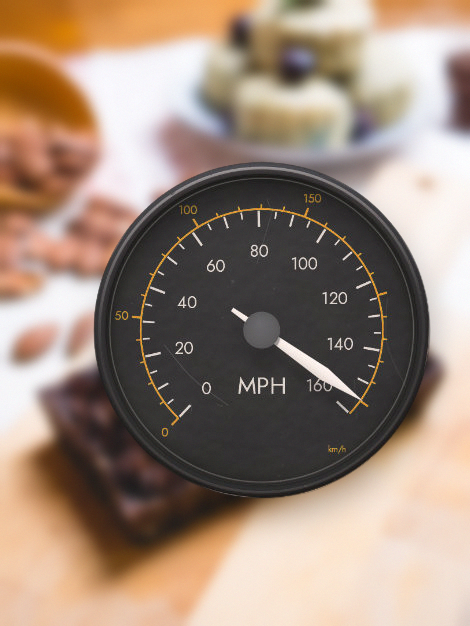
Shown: 155 mph
